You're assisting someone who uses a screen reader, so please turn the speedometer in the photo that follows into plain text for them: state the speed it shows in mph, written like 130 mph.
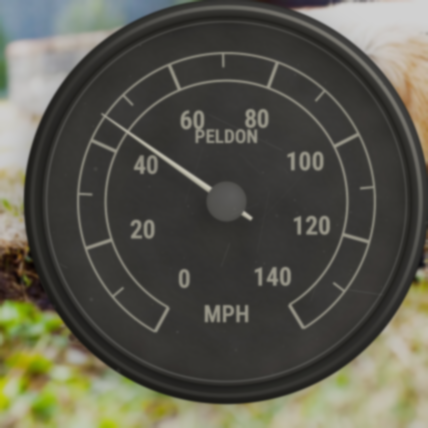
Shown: 45 mph
